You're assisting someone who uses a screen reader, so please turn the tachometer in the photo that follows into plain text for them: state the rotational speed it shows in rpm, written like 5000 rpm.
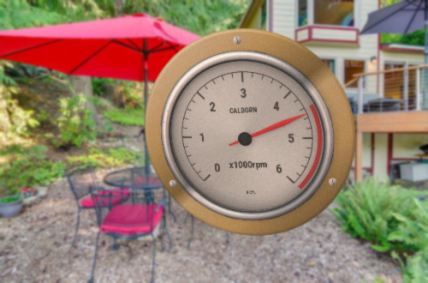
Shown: 4500 rpm
